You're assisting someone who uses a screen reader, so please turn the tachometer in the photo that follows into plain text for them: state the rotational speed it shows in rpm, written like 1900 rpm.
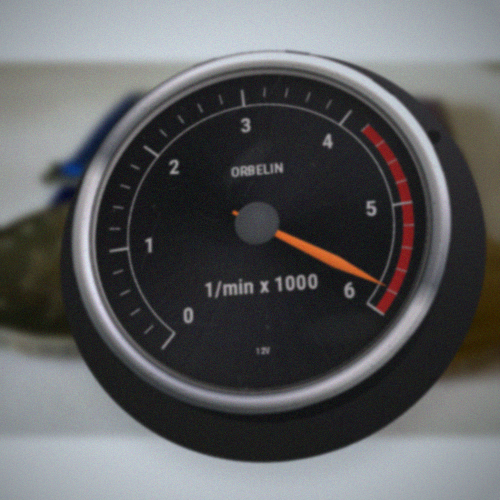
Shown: 5800 rpm
